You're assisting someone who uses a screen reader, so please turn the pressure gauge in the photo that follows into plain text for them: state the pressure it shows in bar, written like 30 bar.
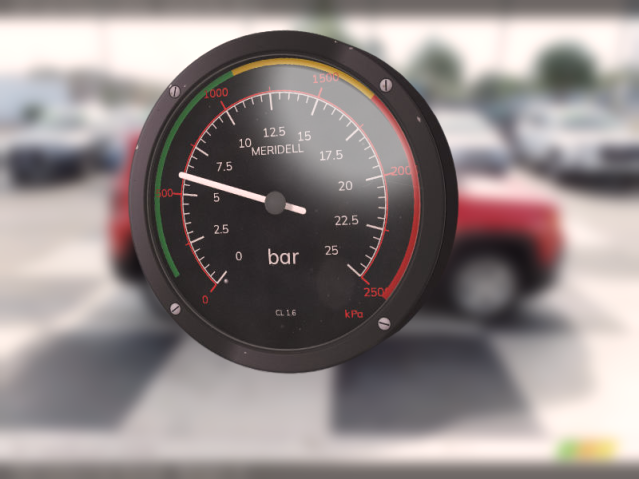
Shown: 6 bar
